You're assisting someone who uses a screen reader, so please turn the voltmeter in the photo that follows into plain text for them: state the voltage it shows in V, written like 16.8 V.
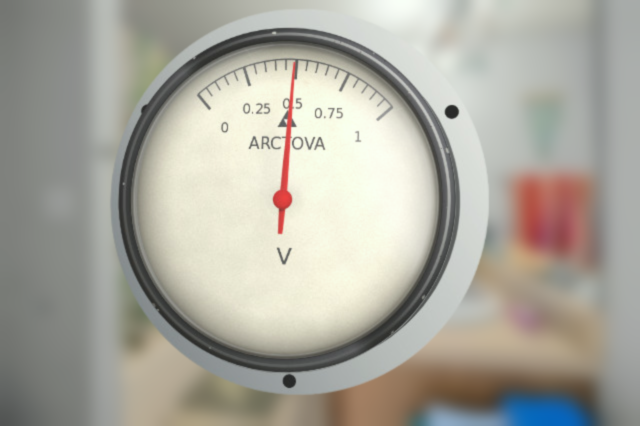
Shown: 0.5 V
